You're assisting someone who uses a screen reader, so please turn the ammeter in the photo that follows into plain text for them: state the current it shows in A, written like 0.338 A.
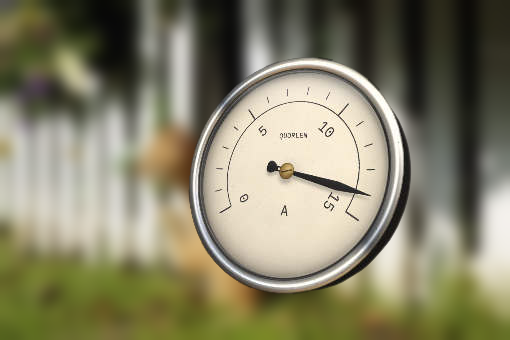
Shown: 14 A
